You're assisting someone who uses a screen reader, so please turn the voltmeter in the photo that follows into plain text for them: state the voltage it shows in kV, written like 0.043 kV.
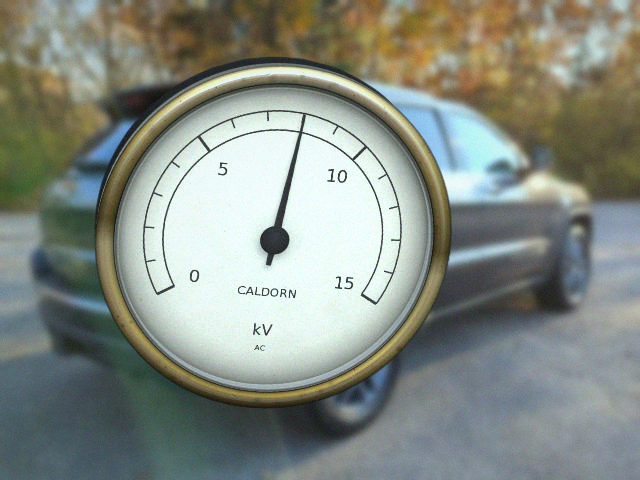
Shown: 8 kV
